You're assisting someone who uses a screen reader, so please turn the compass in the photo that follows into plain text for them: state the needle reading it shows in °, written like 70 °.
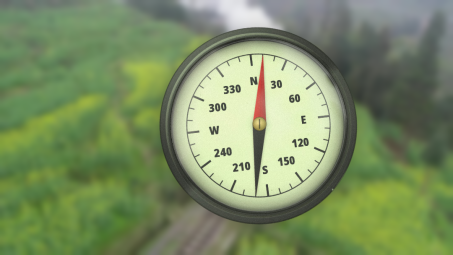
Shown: 10 °
